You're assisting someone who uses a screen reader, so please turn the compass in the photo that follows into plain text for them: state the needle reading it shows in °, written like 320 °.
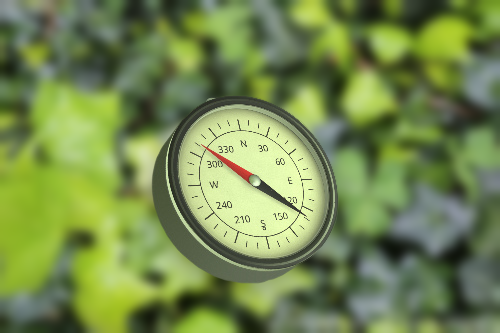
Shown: 310 °
